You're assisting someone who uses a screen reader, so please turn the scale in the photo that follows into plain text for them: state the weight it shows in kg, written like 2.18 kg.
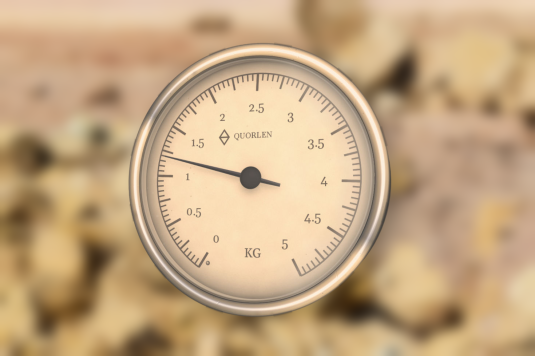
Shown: 1.2 kg
